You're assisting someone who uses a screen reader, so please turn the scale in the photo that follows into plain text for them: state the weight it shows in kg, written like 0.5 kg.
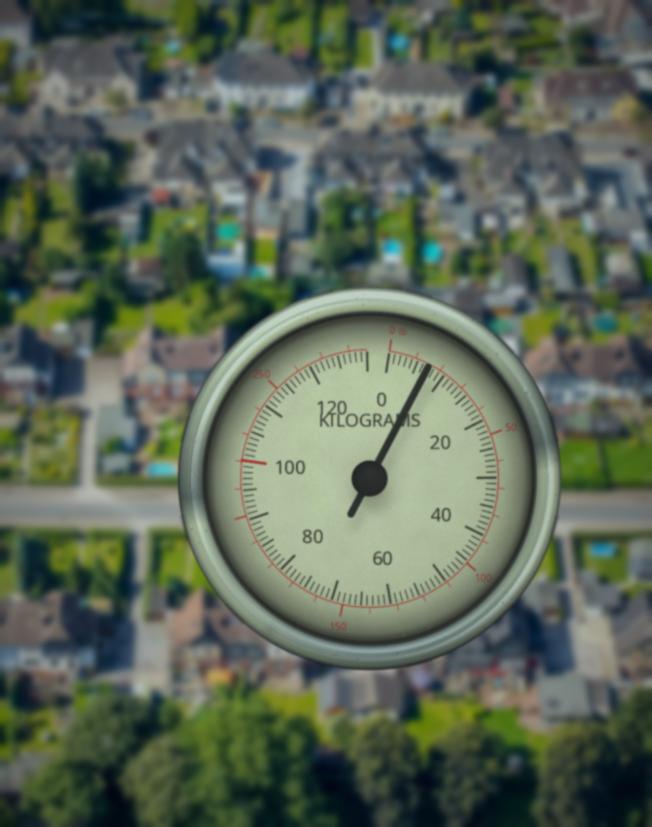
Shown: 7 kg
